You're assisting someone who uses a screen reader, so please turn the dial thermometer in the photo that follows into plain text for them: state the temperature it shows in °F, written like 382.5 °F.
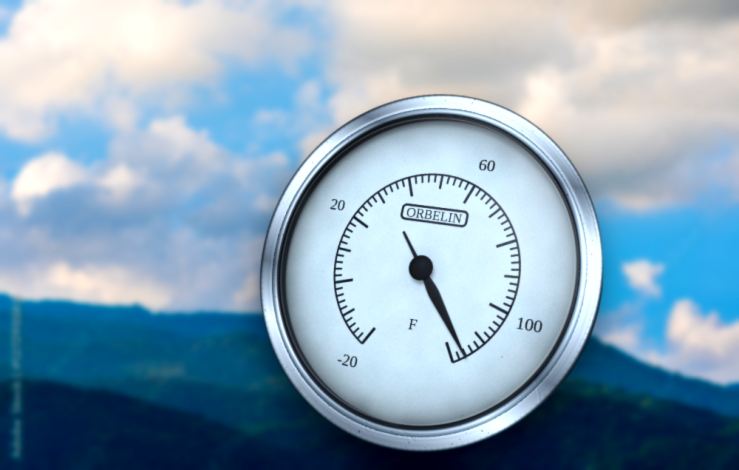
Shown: 116 °F
